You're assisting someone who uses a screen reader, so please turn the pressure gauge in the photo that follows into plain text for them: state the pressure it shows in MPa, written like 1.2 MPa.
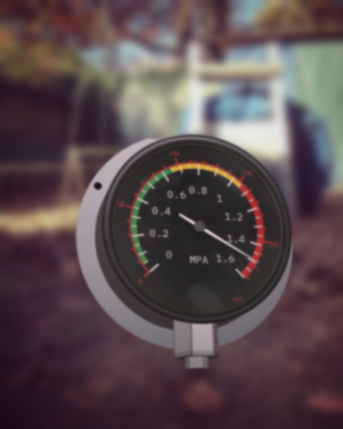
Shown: 1.5 MPa
